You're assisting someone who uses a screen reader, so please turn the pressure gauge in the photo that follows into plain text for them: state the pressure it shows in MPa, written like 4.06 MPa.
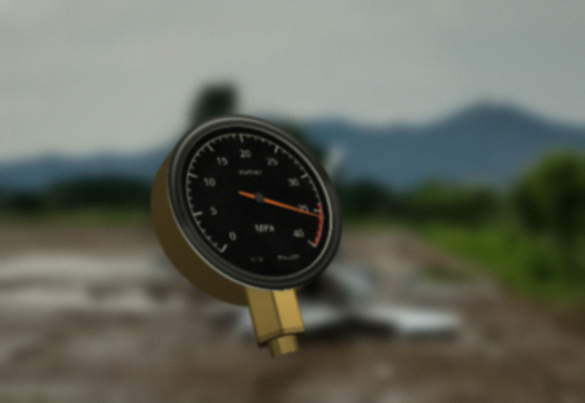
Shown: 36 MPa
